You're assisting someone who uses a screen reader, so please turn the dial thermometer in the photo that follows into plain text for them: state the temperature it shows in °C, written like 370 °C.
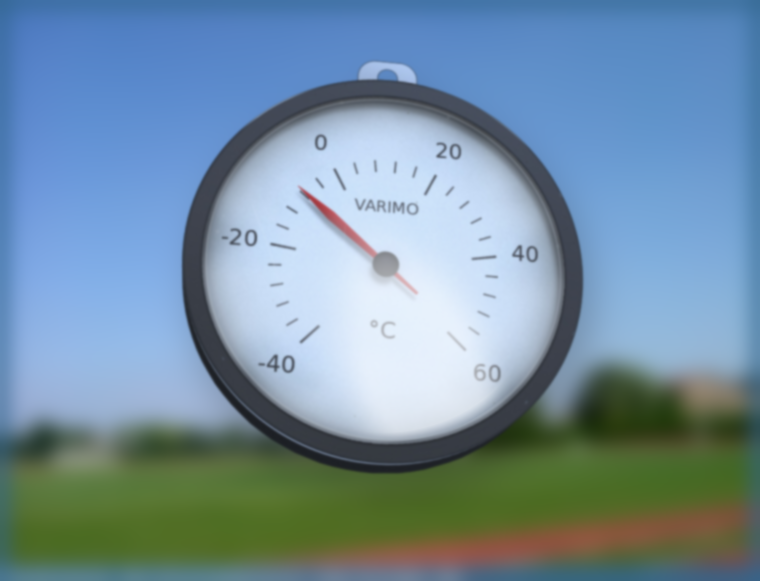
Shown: -8 °C
